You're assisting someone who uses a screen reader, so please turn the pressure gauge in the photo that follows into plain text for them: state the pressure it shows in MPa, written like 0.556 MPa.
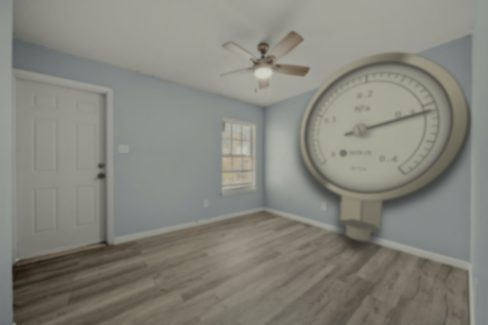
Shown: 0.31 MPa
